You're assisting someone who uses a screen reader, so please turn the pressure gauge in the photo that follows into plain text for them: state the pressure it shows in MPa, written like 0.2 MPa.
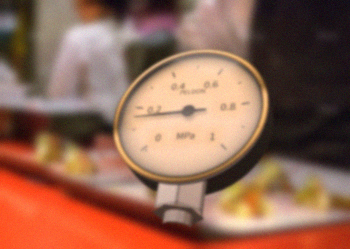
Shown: 0.15 MPa
